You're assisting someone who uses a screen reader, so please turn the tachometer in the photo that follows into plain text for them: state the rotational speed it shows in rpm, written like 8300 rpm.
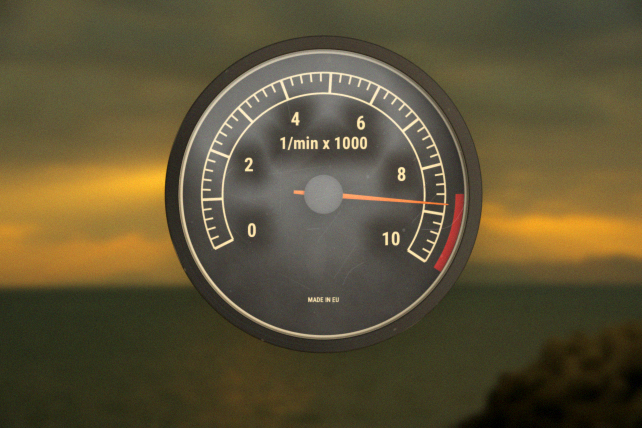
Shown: 8800 rpm
